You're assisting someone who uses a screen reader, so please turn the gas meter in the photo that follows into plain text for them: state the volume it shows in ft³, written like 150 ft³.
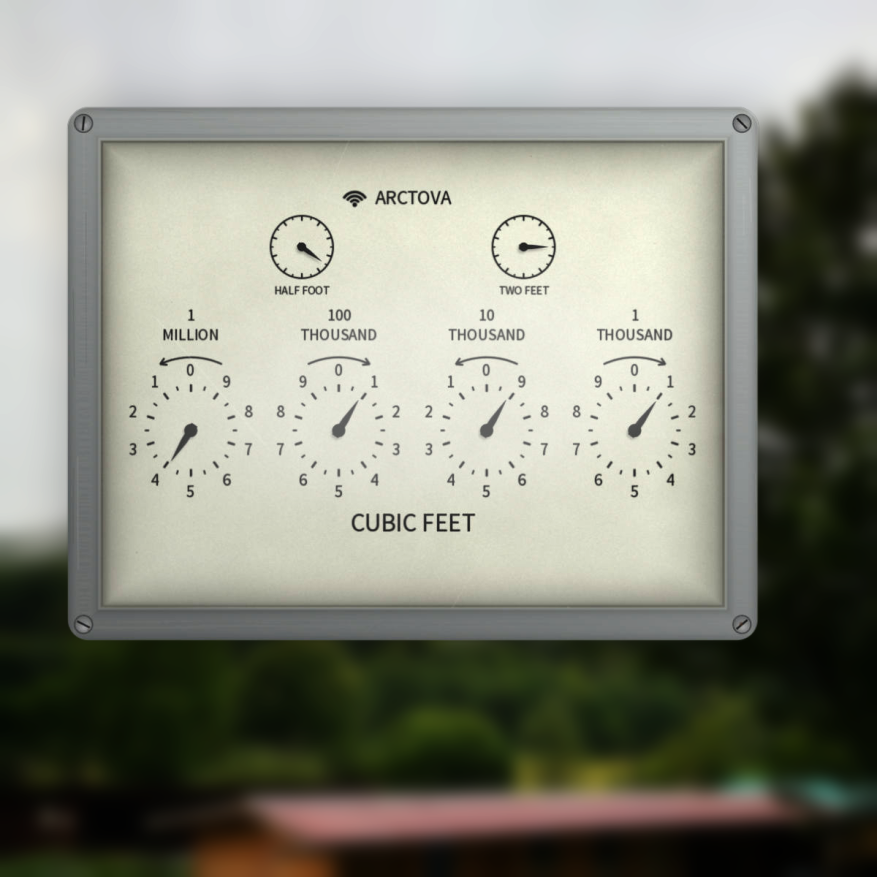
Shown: 409100 ft³
